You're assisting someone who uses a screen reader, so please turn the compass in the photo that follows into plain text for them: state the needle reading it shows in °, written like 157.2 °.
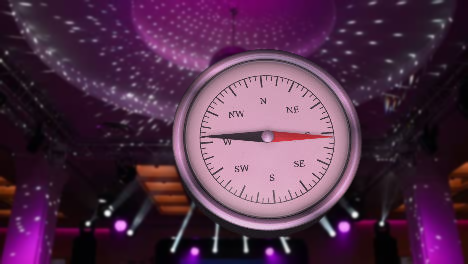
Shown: 95 °
